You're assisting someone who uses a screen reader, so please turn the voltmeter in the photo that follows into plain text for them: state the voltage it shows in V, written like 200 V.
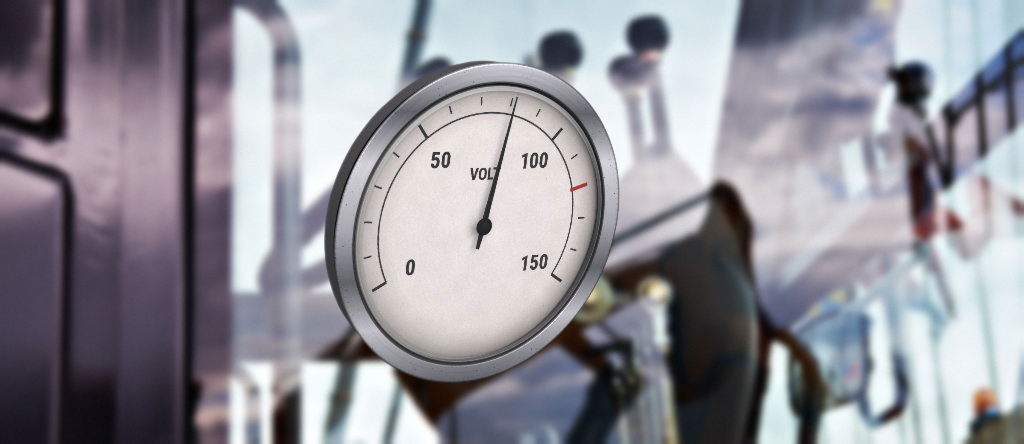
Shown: 80 V
